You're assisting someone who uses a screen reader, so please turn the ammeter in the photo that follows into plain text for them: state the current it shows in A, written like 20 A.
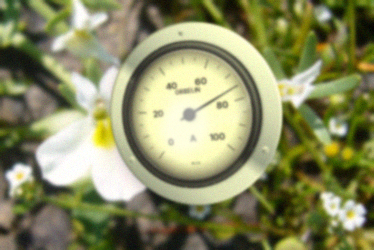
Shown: 75 A
